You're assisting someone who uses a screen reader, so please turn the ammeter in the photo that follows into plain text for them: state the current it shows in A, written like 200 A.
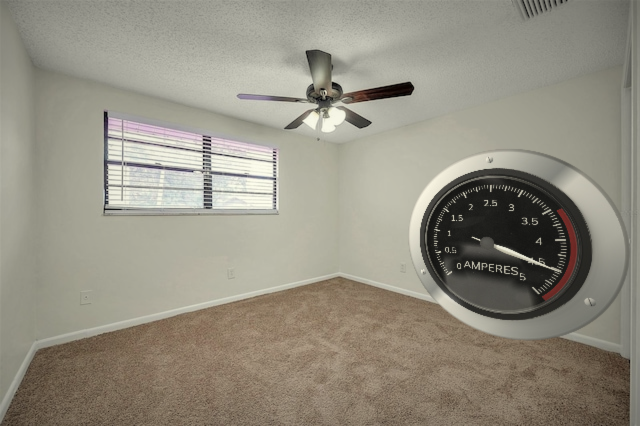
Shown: 4.5 A
